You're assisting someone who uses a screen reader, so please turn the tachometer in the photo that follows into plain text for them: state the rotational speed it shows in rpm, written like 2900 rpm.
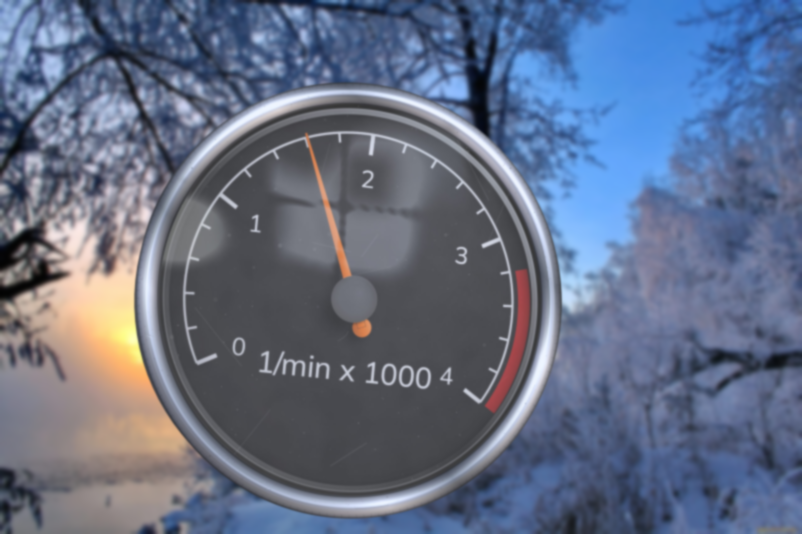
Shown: 1600 rpm
